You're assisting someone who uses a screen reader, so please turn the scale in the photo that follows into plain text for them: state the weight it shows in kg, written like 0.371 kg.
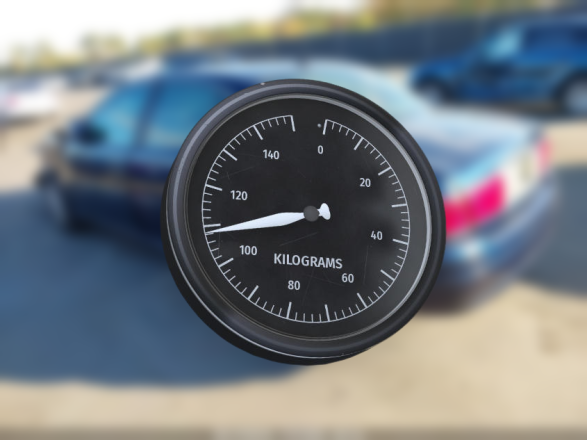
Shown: 108 kg
